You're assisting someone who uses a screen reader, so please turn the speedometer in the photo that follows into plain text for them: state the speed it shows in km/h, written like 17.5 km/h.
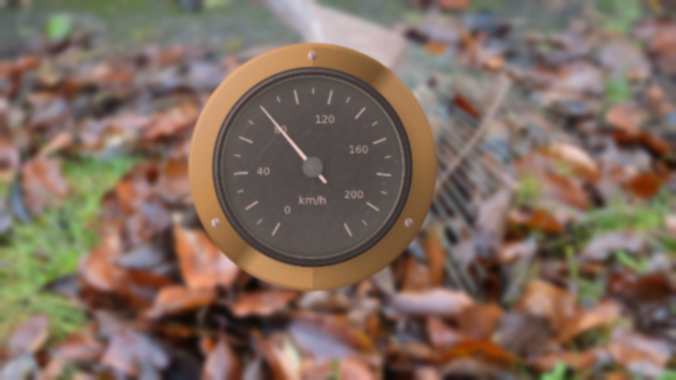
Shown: 80 km/h
